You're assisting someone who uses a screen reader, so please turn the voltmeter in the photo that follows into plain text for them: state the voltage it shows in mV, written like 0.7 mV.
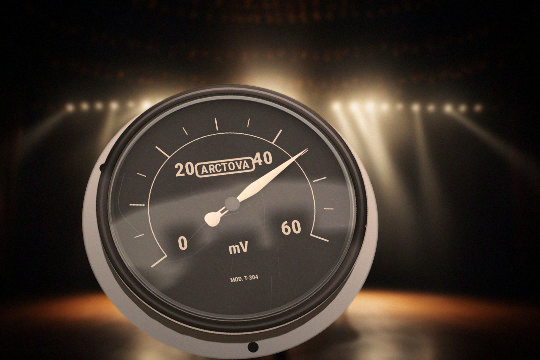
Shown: 45 mV
